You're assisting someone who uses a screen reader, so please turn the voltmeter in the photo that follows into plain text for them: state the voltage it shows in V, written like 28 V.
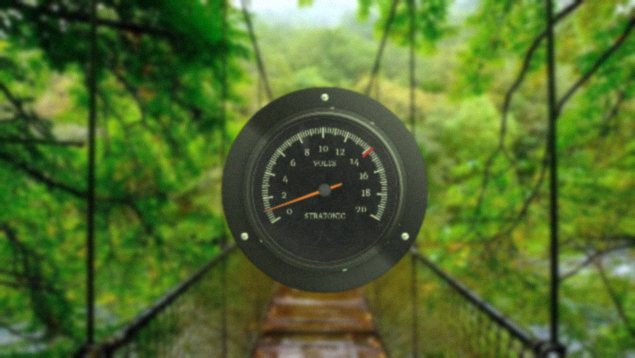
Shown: 1 V
